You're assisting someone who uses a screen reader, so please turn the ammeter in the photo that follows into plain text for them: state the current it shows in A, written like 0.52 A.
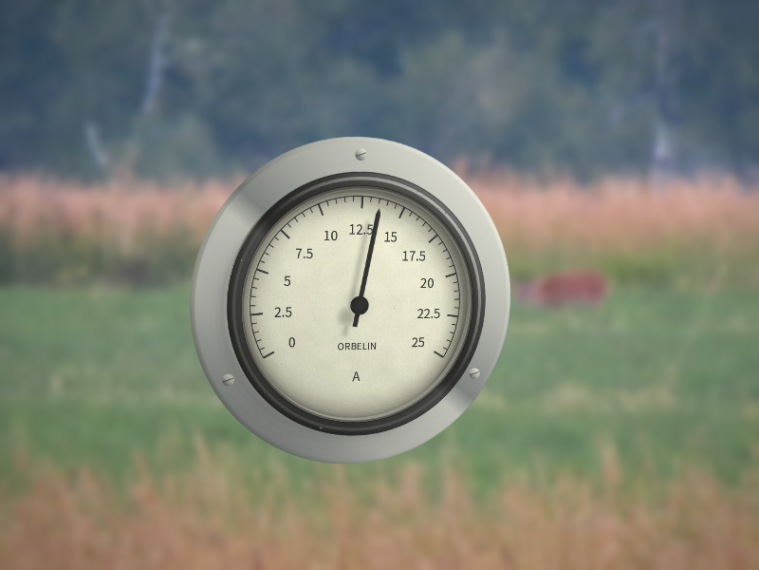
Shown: 13.5 A
